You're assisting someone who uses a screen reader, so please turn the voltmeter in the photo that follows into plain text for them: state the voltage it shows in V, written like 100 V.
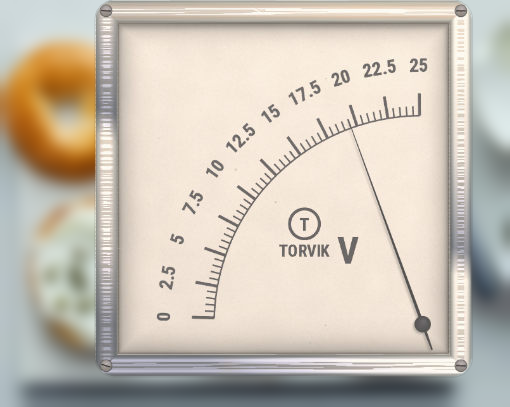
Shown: 19.5 V
